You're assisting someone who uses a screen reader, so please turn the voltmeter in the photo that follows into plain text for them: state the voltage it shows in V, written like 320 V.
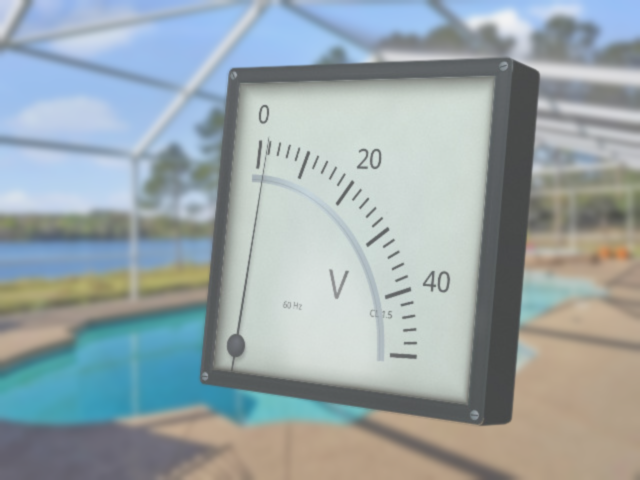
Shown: 2 V
